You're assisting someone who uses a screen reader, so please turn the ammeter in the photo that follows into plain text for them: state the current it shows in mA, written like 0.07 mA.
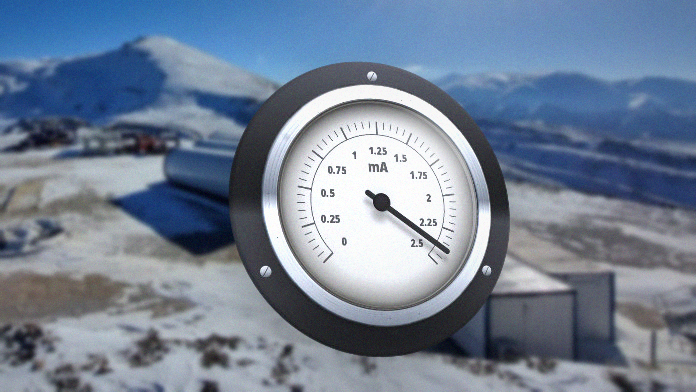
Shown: 2.4 mA
